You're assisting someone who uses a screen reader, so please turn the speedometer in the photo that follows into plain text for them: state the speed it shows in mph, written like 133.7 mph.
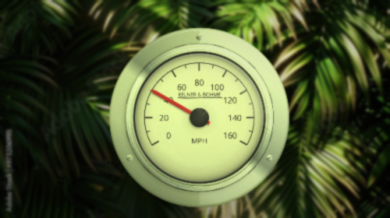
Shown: 40 mph
